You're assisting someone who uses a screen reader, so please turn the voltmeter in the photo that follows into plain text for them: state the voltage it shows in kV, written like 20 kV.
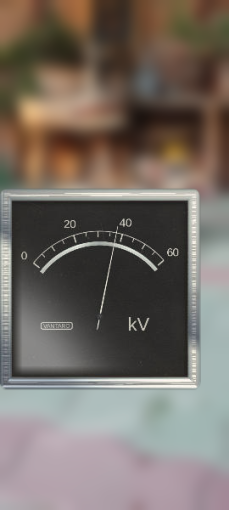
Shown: 37.5 kV
